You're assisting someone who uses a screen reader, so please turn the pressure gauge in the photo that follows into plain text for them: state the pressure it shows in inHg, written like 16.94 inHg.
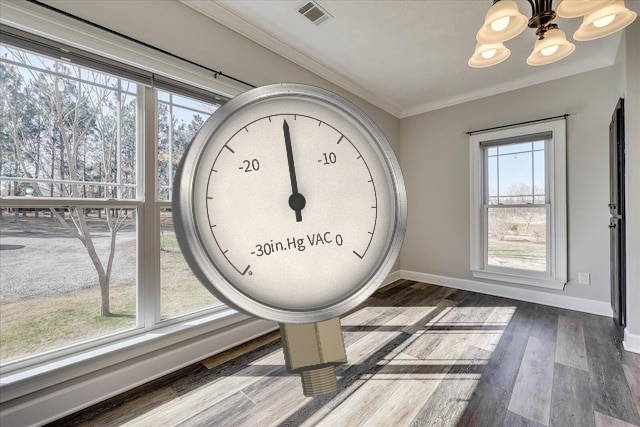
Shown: -15 inHg
